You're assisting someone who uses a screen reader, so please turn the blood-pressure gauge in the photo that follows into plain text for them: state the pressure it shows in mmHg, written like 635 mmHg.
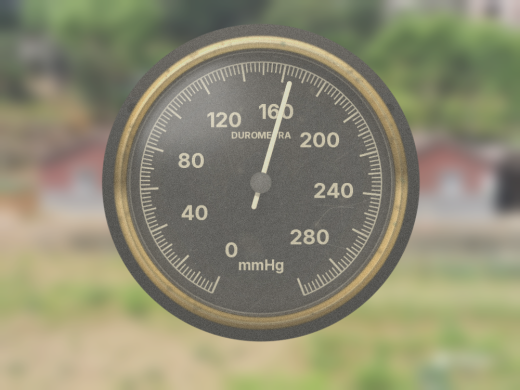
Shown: 164 mmHg
